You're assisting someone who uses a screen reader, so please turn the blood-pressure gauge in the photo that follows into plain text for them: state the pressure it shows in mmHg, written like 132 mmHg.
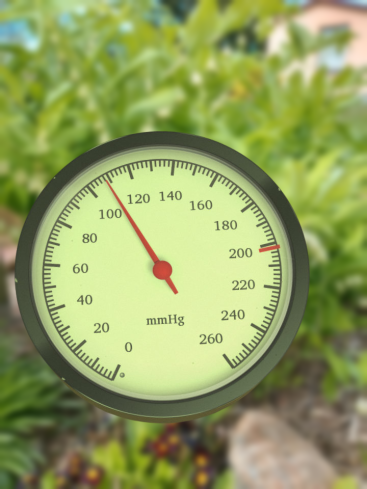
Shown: 108 mmHg
